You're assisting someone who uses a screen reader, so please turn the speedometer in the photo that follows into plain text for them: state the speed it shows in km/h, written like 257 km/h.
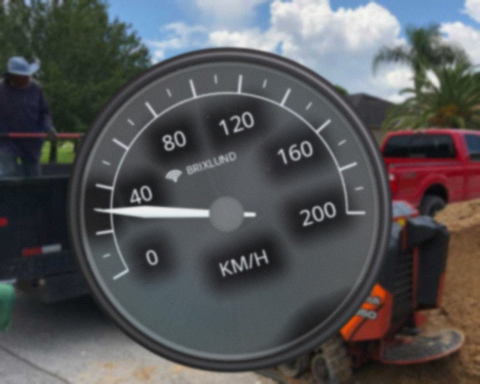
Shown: 30 km/h
